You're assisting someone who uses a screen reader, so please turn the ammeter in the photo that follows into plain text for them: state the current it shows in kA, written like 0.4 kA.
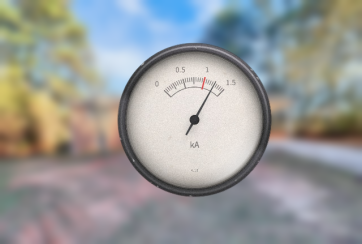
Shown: 1.25 kA
